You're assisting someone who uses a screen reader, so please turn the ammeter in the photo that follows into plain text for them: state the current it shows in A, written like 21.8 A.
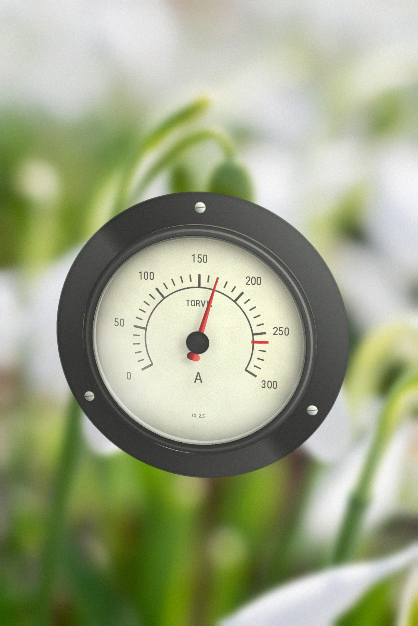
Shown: 170 A
